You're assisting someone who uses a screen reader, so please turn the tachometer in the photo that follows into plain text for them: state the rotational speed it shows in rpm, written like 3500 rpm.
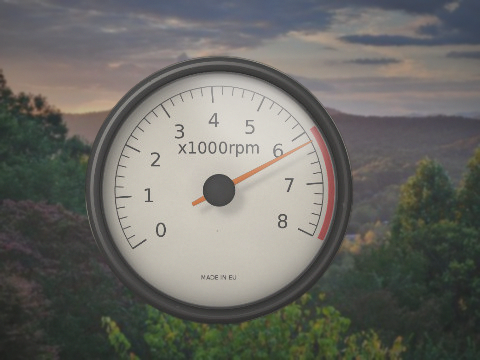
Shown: 6200 rpm
